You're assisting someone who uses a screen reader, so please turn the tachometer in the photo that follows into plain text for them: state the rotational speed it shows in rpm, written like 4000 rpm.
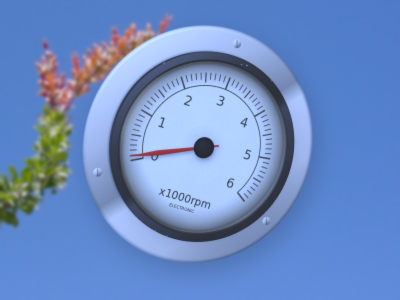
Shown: 100 rpm
